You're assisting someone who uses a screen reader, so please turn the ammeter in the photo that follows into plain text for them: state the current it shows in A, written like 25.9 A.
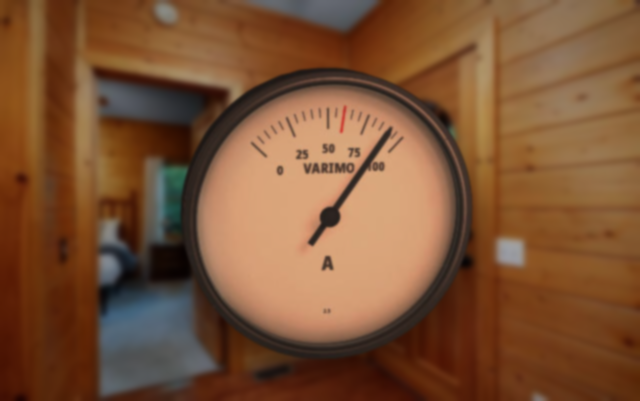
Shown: 90 A
